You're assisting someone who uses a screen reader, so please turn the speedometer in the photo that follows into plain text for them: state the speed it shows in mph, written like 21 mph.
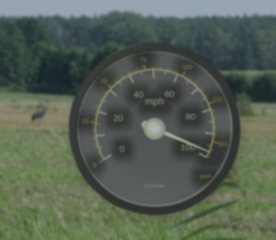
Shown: 97.5 mph
